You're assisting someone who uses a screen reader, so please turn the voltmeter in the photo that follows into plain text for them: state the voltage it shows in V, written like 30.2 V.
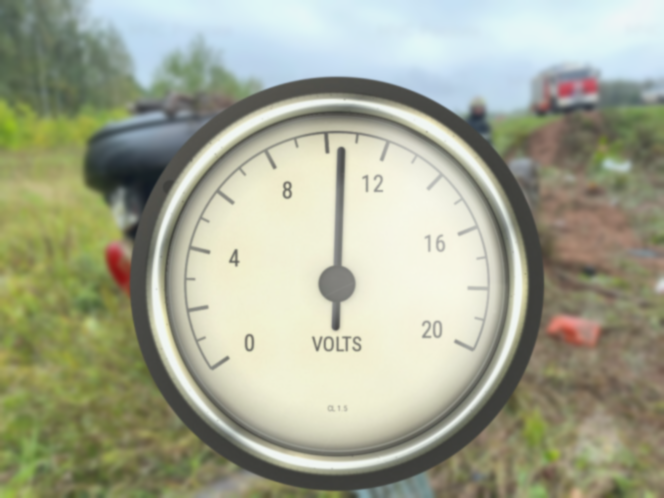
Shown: 10.5 V
